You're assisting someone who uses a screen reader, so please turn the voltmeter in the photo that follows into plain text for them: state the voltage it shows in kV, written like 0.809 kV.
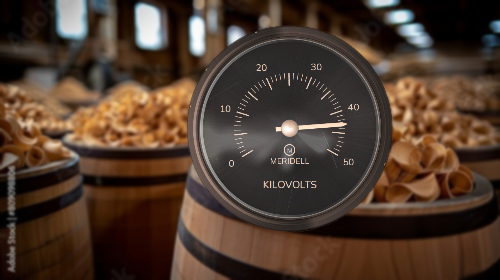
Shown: 43 kV
